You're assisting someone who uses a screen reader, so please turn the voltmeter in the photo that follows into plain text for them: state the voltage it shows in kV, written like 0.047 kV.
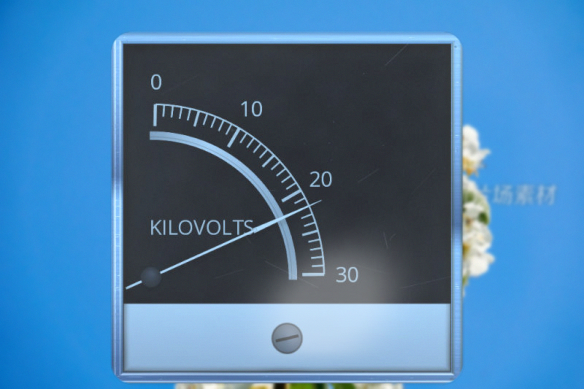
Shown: 22 kV
